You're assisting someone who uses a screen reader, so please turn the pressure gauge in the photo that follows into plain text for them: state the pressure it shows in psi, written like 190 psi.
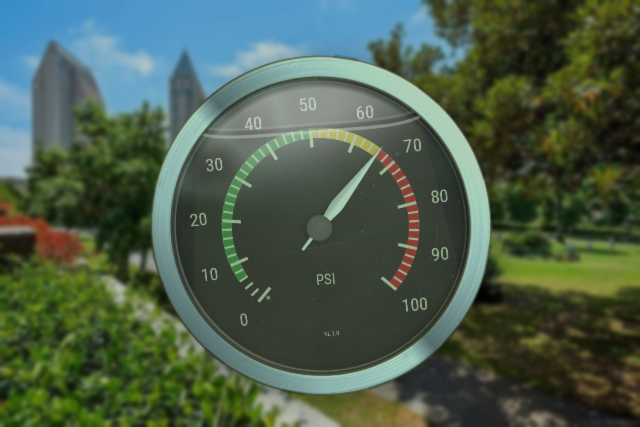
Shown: 66 psi
